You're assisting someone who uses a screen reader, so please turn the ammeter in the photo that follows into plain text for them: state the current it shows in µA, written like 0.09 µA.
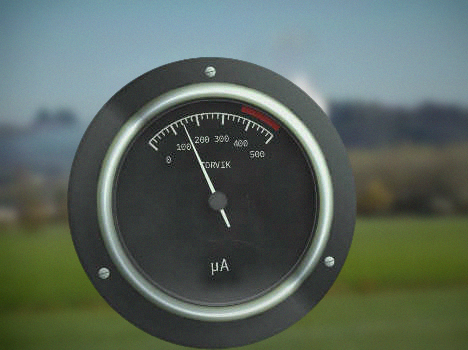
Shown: 140 µA
